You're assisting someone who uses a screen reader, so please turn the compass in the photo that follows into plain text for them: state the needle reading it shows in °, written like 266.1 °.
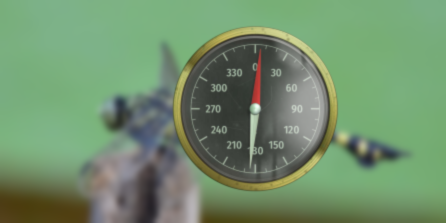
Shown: 5 °
